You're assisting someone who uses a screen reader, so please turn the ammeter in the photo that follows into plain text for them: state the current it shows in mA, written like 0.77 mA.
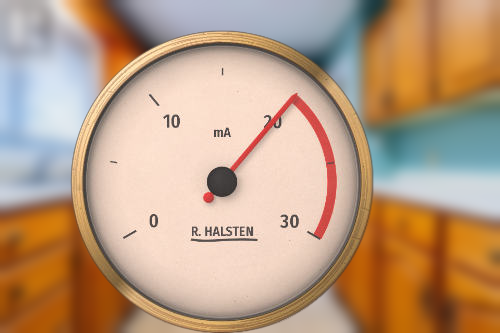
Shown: 20 mA
